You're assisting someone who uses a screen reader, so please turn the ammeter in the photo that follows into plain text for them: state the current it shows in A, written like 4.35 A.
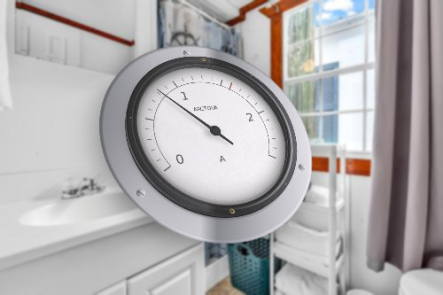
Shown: 0.8 A
